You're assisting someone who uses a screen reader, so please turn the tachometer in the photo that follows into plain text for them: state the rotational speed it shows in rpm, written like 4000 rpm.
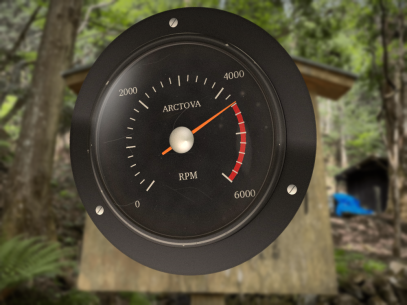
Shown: 4400 rpm
